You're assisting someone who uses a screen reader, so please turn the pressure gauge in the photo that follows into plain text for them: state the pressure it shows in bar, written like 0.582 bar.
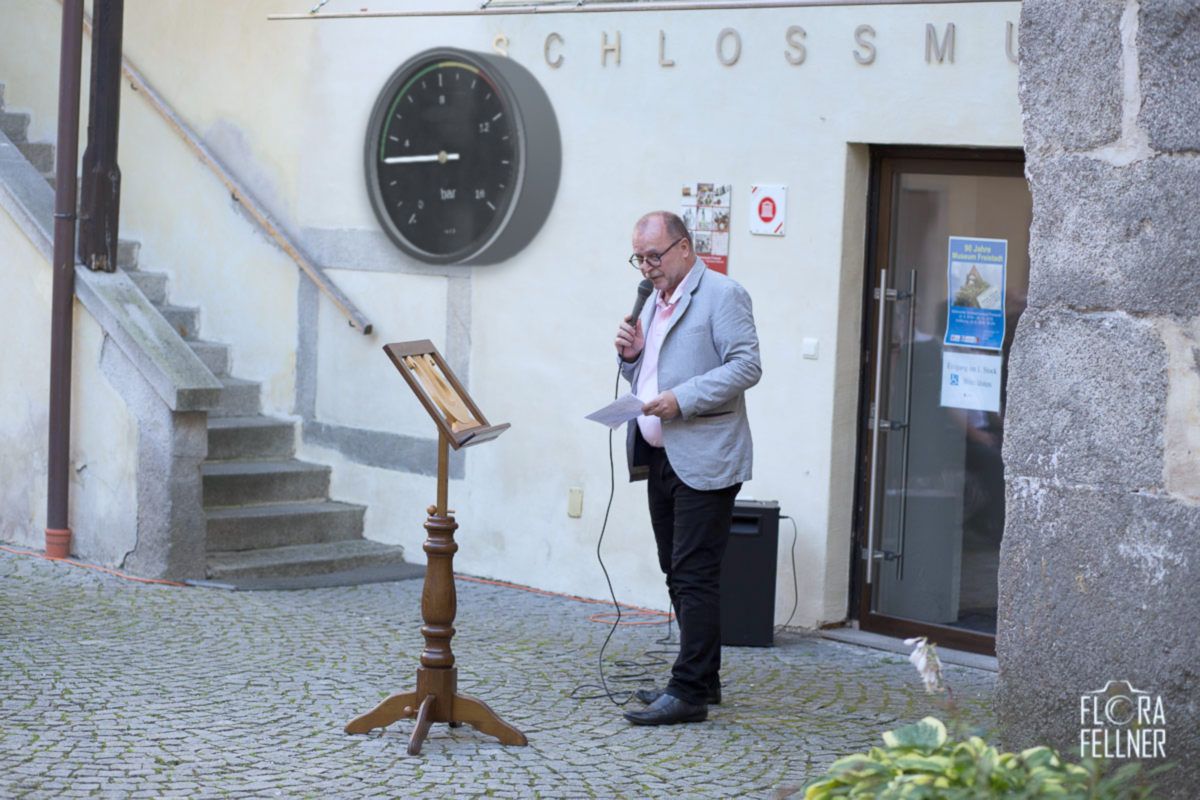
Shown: 3 bar
